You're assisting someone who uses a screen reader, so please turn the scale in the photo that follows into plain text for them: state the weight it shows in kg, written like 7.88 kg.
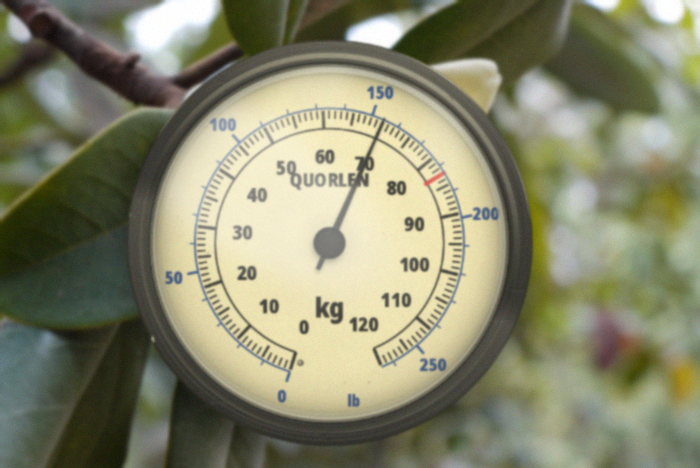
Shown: 70 kg
